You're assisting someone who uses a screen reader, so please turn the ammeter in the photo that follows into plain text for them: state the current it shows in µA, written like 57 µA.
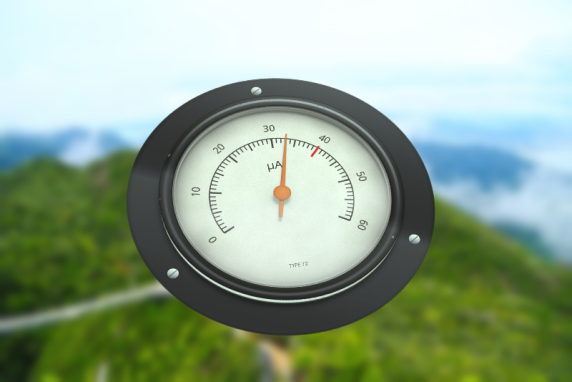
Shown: 33 µA
